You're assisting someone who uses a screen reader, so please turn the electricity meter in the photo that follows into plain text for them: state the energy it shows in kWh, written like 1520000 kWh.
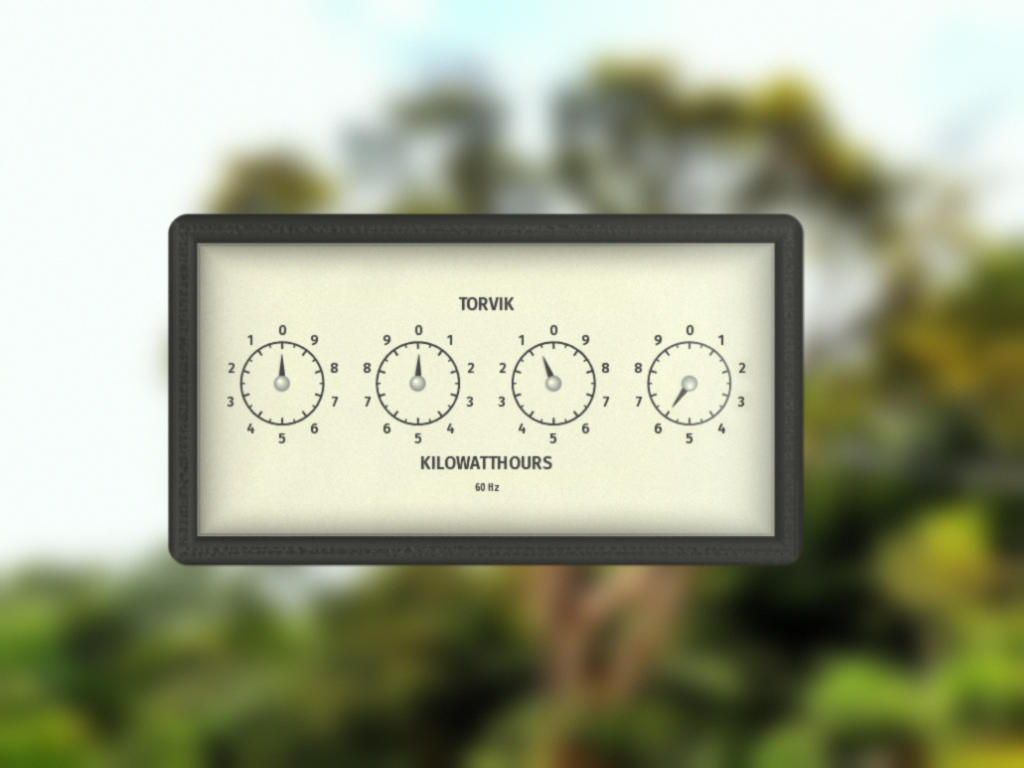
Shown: 6 kWh
